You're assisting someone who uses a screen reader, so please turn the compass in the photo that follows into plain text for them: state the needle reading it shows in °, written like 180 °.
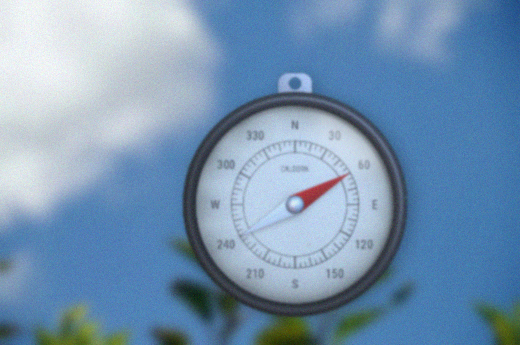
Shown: 60 °
